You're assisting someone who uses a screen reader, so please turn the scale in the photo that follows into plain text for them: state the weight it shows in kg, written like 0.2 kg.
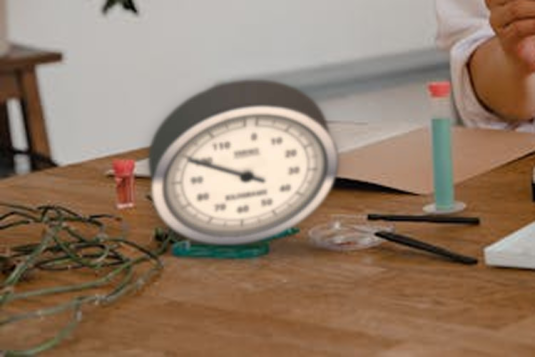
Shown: 100 kg
